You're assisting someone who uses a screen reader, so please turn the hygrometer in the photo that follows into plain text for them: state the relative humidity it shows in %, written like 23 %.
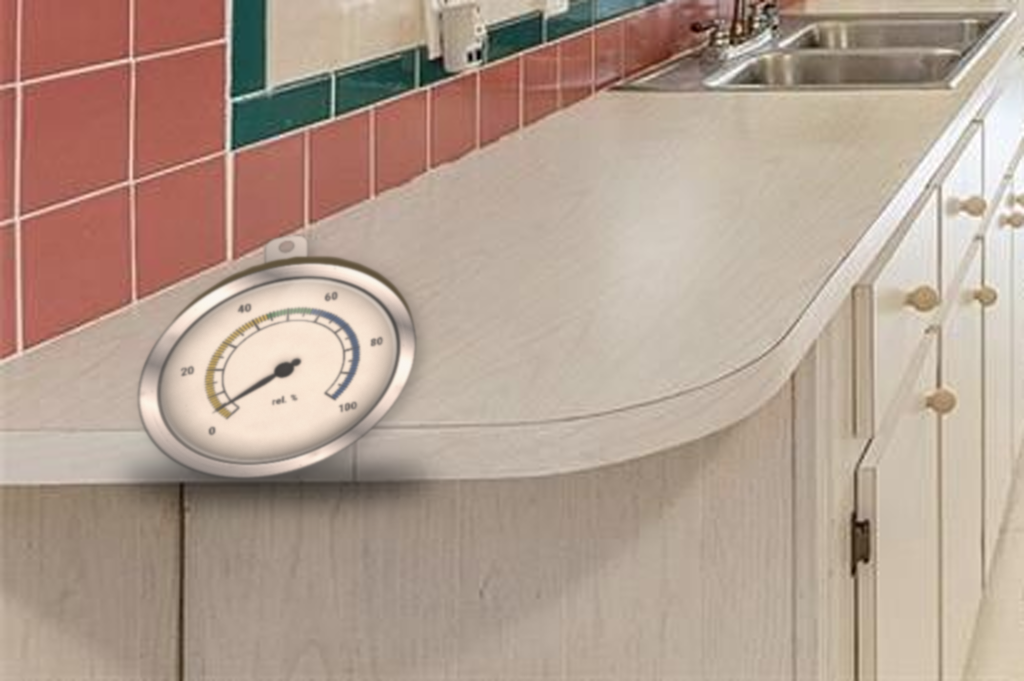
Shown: 5 %
